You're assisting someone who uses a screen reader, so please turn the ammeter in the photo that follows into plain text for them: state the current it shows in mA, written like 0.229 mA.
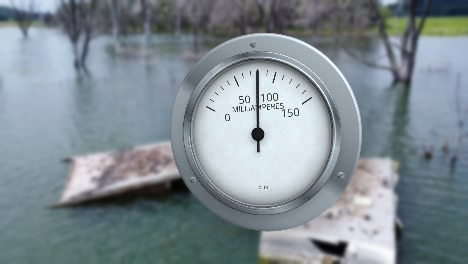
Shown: 80 mA
